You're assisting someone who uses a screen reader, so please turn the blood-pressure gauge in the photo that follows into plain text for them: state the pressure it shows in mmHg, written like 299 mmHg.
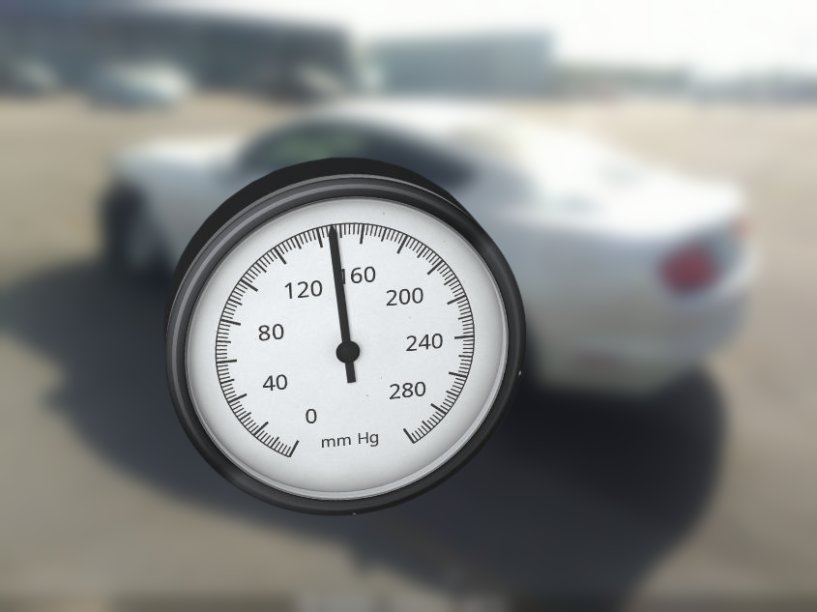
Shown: 146 mmHg
